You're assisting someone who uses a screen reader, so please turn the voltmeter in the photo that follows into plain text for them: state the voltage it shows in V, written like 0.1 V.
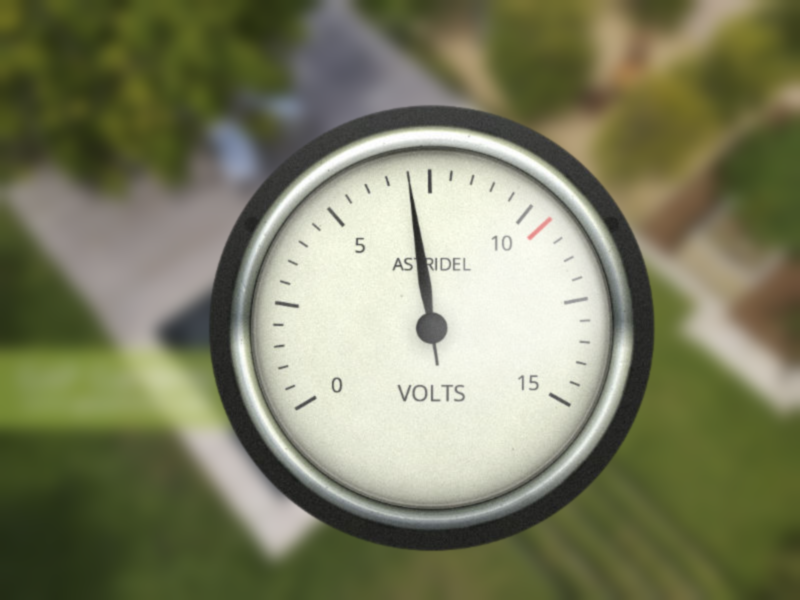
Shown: 7 V
